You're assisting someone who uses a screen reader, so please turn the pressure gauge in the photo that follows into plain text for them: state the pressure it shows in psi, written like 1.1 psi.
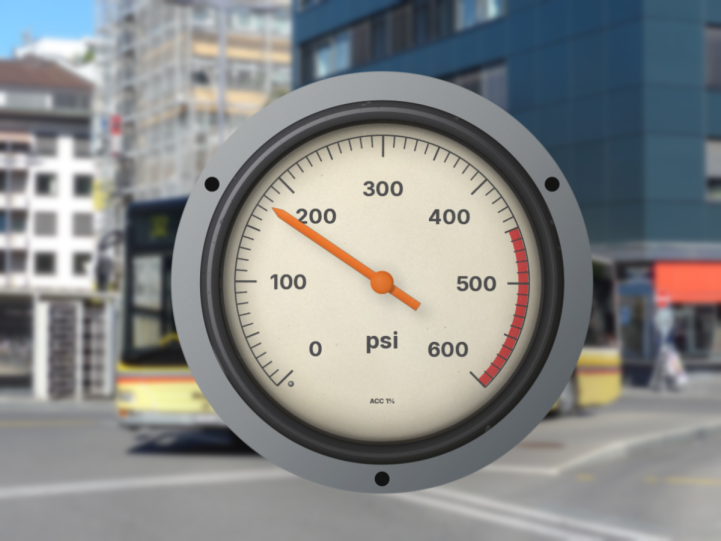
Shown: 175 psi
